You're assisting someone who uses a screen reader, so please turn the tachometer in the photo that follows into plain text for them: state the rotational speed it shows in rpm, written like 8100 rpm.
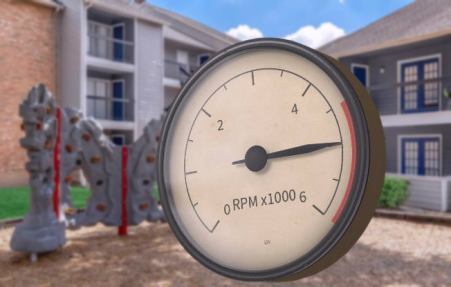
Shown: 5000 rpm
